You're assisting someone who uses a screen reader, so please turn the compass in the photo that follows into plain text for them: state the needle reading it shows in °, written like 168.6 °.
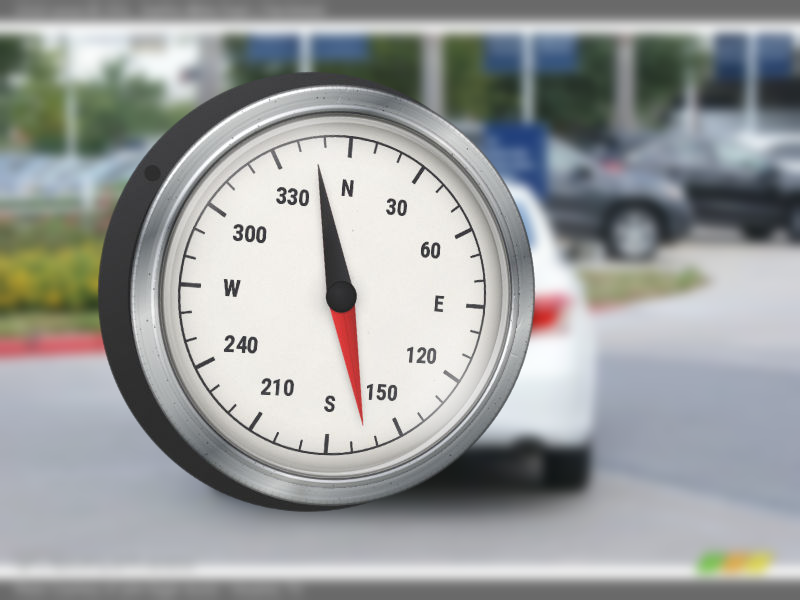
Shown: 165 °
